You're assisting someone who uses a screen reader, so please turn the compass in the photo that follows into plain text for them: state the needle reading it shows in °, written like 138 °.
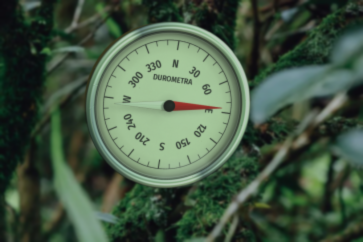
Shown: 85 °
